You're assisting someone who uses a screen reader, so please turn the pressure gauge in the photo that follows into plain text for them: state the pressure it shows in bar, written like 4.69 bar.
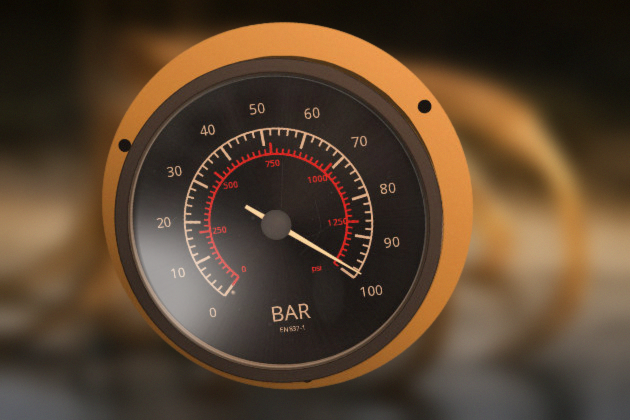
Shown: 98 bar
